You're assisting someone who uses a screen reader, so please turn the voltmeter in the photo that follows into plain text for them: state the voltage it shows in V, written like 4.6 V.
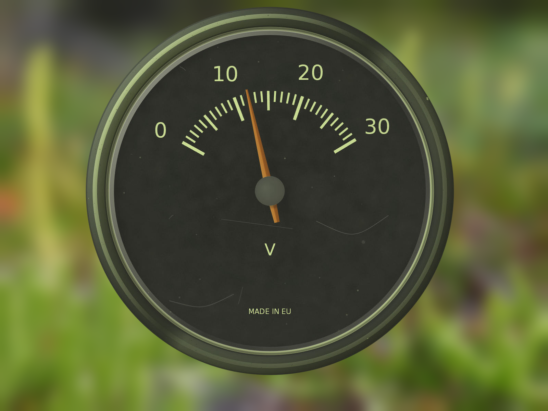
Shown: 12 V
